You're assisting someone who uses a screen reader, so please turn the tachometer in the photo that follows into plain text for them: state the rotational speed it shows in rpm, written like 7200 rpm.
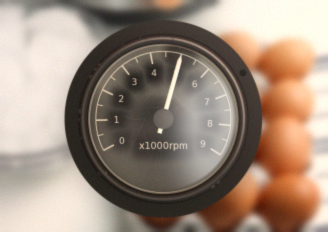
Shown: 5000 rpm
